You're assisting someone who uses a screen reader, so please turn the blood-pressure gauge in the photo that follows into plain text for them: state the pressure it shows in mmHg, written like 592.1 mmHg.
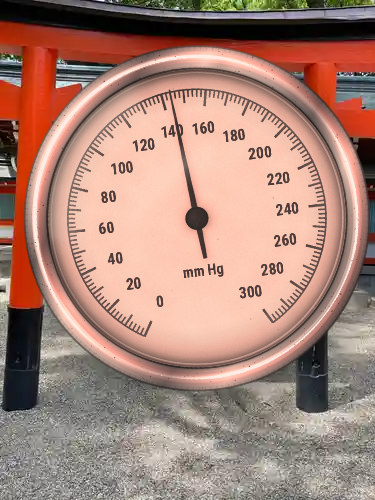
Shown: 144 mmHg
